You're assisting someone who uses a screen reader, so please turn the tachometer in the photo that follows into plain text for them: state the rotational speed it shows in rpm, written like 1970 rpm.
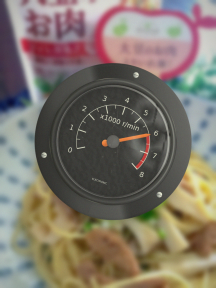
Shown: 6000 rpm
